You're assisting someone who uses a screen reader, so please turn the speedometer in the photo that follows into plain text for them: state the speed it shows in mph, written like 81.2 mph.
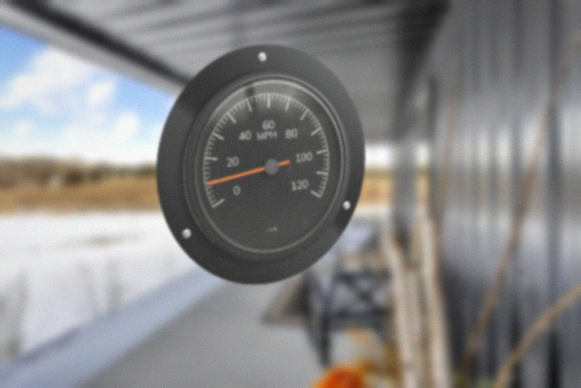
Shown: 10 mph
